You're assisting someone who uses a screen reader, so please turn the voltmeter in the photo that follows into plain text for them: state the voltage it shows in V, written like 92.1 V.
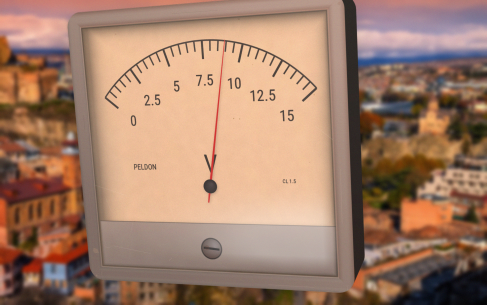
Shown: 9 V
